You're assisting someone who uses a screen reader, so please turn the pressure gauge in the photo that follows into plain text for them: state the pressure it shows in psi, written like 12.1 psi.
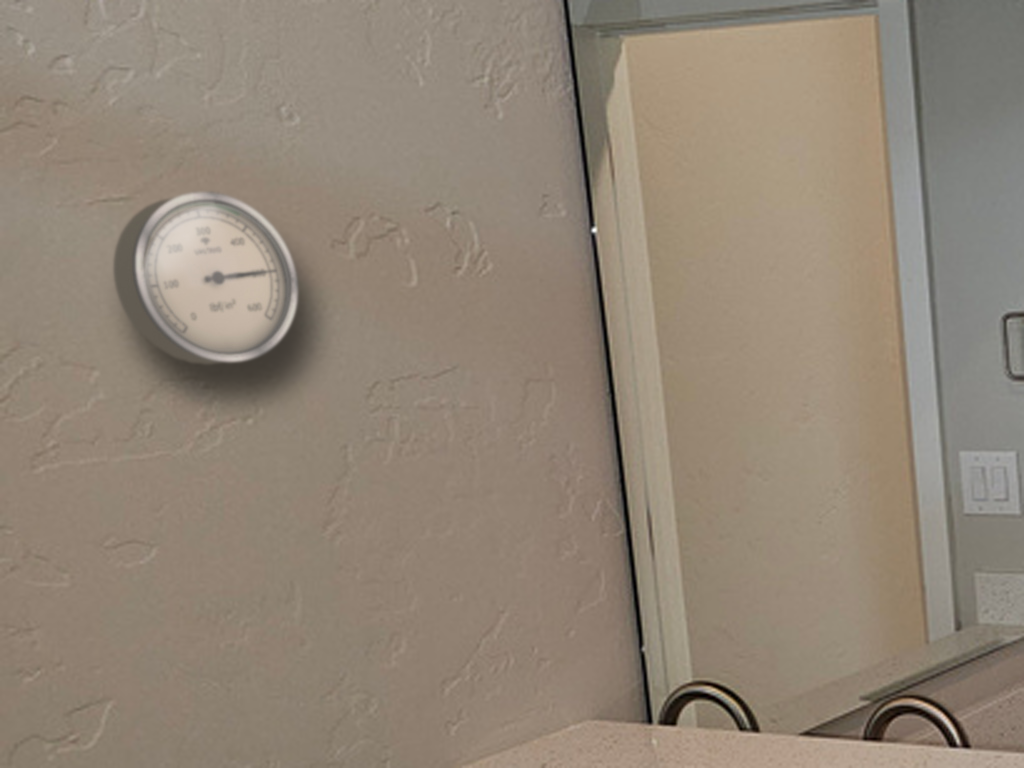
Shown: 500 psi
